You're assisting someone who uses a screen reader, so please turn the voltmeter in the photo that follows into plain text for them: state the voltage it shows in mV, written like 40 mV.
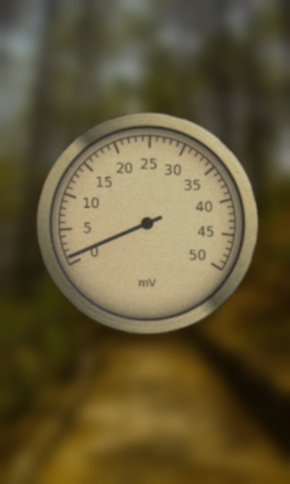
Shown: 1 mV
